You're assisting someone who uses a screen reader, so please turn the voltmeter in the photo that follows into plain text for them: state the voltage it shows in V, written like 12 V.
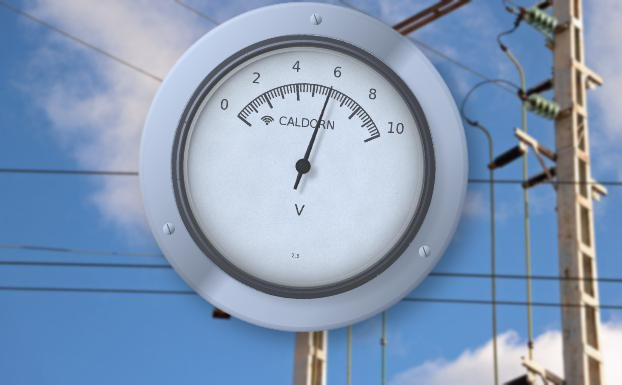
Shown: 6 V
